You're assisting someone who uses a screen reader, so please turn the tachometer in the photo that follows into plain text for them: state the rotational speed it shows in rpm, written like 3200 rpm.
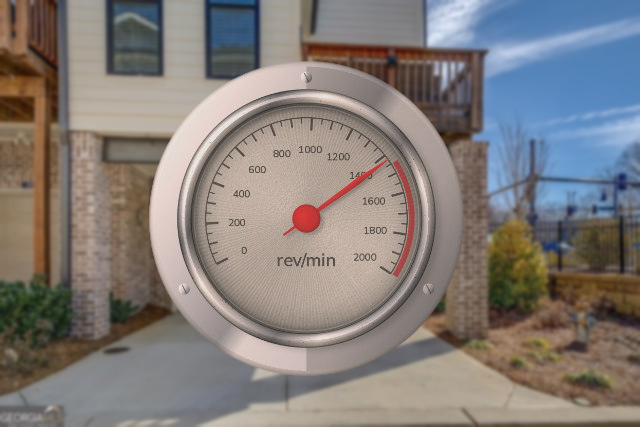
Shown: 1425 rpm
